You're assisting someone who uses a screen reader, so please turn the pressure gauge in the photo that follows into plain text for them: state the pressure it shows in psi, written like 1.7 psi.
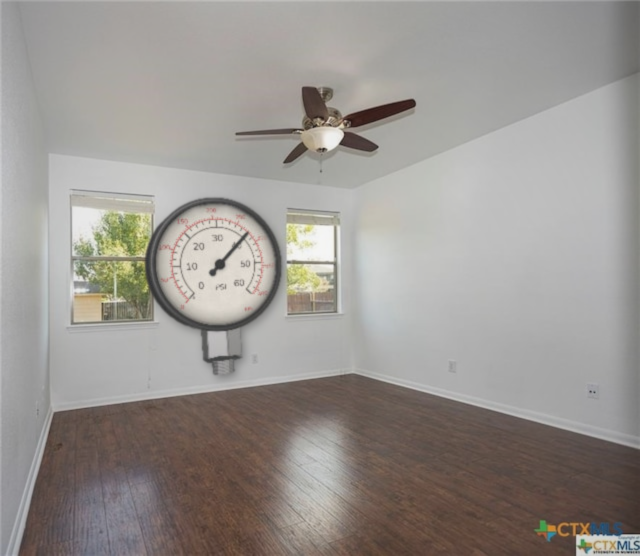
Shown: 40 psi
